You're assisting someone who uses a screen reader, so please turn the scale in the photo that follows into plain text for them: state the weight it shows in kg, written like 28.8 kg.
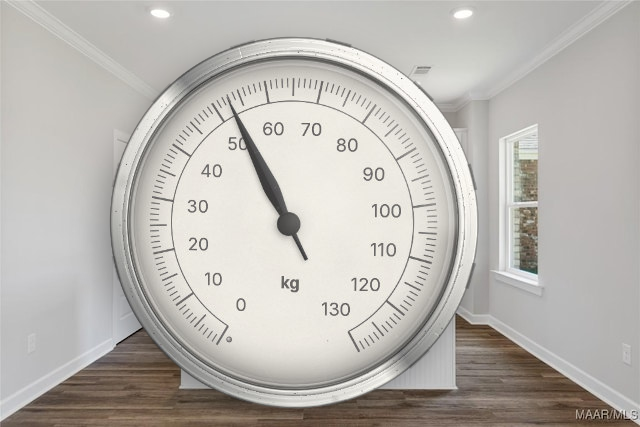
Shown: 53 kg
